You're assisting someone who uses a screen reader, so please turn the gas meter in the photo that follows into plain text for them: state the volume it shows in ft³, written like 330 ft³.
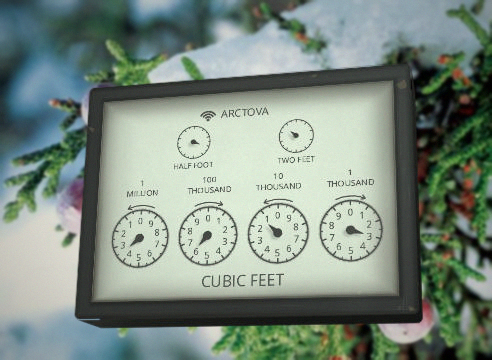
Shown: 361300 ft³
